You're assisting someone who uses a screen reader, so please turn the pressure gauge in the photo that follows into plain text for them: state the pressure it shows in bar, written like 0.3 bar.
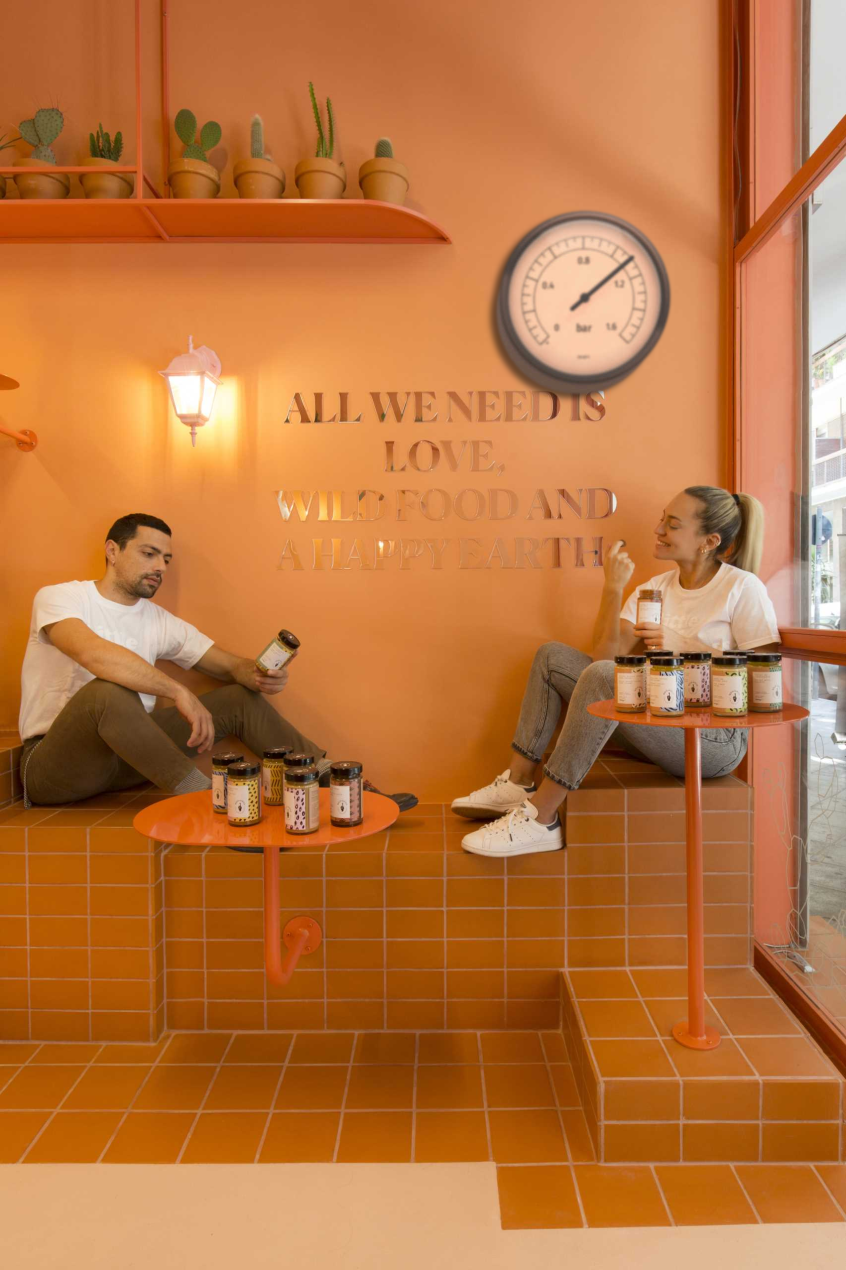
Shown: 1.1 bar
